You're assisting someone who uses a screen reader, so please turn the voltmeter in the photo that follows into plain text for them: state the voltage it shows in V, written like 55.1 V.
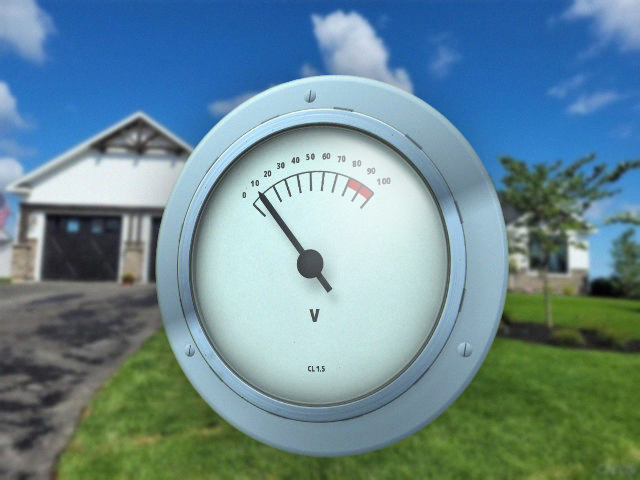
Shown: 10 V
